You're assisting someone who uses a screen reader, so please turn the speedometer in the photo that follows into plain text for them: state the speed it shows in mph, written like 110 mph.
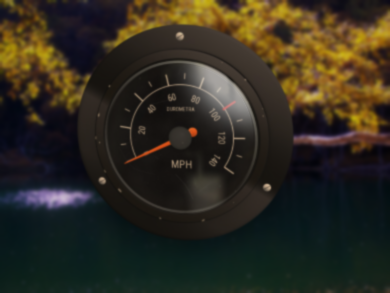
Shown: 0 mph
